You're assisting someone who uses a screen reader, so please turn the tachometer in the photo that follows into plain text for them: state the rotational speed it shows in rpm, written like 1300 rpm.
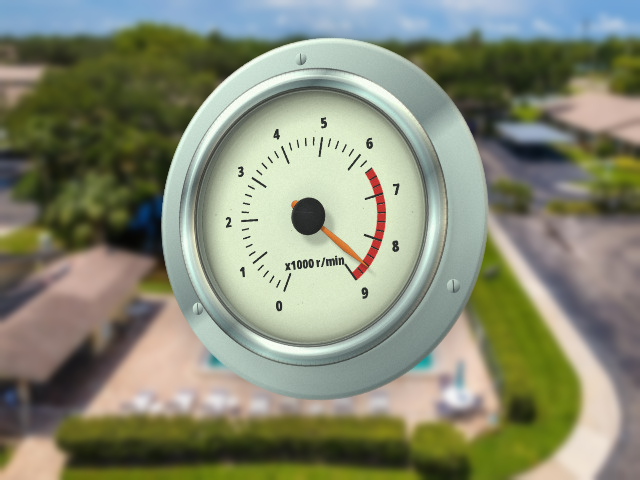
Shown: 8600 rpm
